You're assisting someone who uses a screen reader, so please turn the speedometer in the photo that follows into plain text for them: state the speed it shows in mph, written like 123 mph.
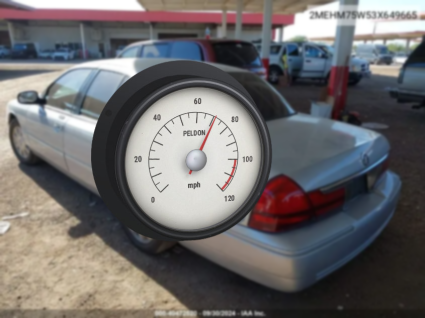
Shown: 70 mph
